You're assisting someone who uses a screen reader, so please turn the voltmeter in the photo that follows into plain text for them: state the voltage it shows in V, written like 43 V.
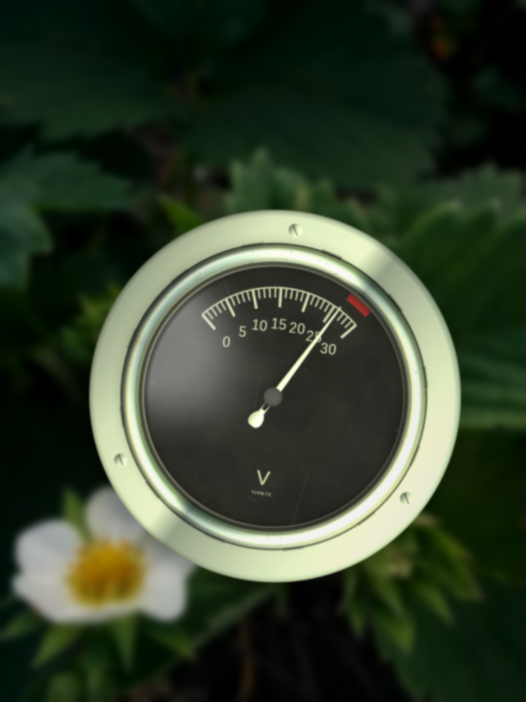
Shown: 26 V
